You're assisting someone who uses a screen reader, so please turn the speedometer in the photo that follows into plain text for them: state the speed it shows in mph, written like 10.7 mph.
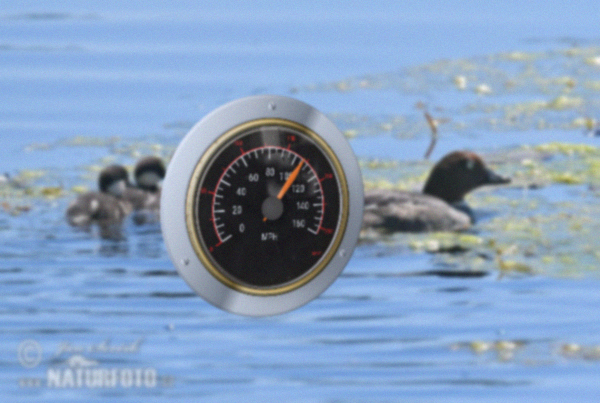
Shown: 105 mph
